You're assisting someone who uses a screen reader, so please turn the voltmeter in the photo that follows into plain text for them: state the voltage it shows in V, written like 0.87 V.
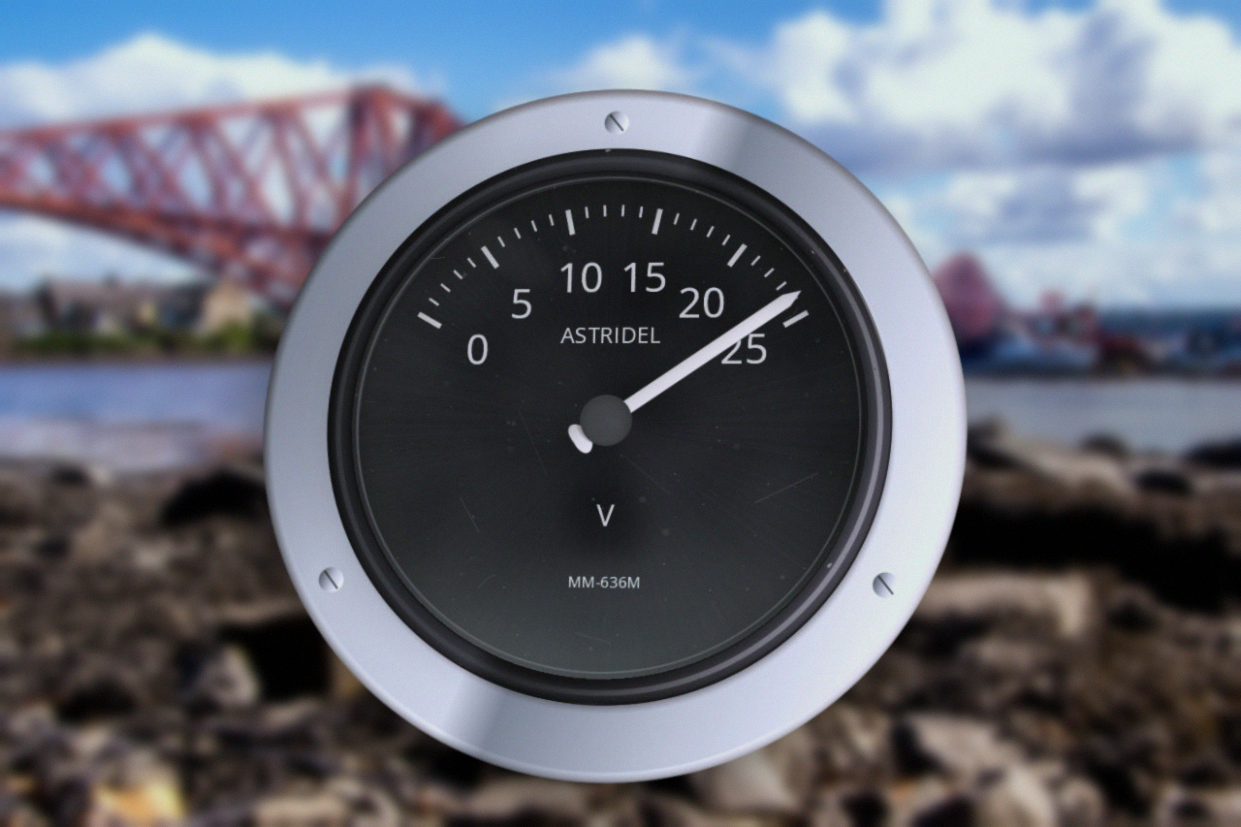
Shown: 24 V
